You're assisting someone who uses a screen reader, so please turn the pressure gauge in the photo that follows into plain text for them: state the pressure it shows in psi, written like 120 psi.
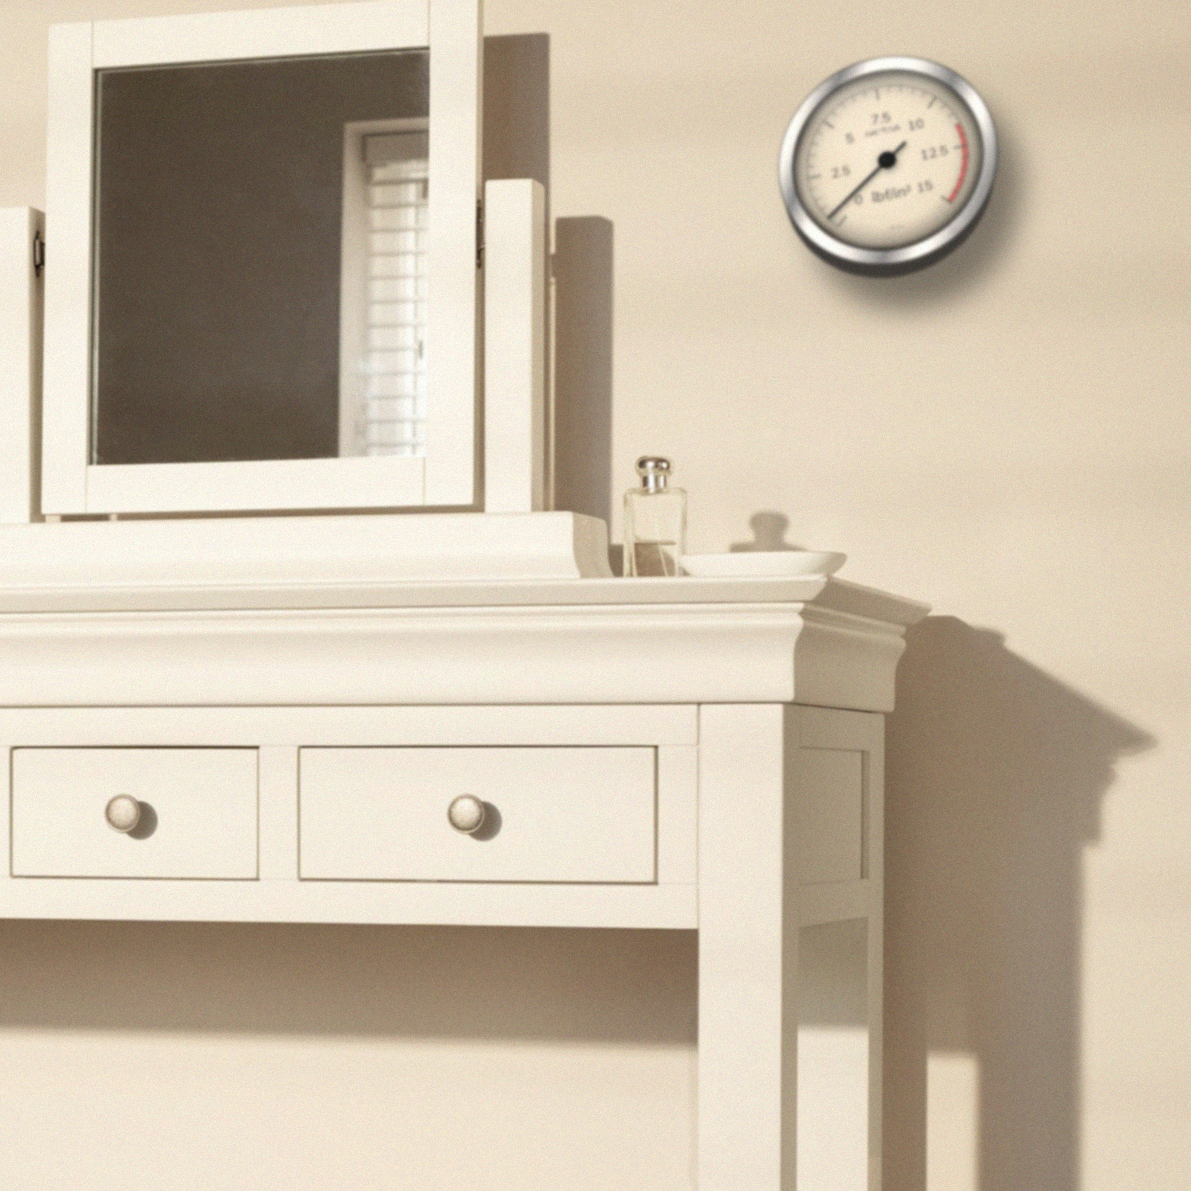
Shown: 0.5 psi
